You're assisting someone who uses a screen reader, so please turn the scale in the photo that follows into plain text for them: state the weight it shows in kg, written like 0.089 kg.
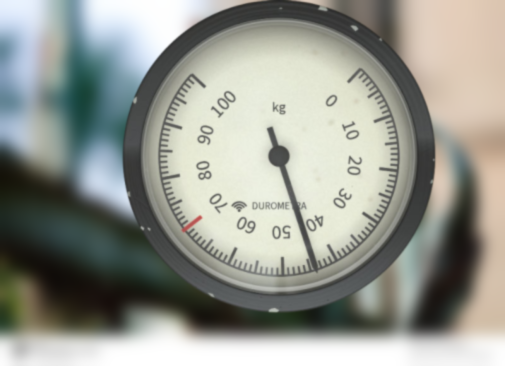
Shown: 44 kg
